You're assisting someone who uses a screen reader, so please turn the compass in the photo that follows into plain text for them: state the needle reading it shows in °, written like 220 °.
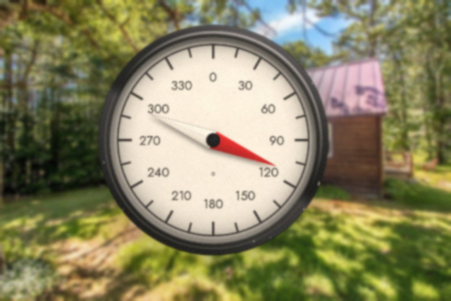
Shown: 112.5 °
